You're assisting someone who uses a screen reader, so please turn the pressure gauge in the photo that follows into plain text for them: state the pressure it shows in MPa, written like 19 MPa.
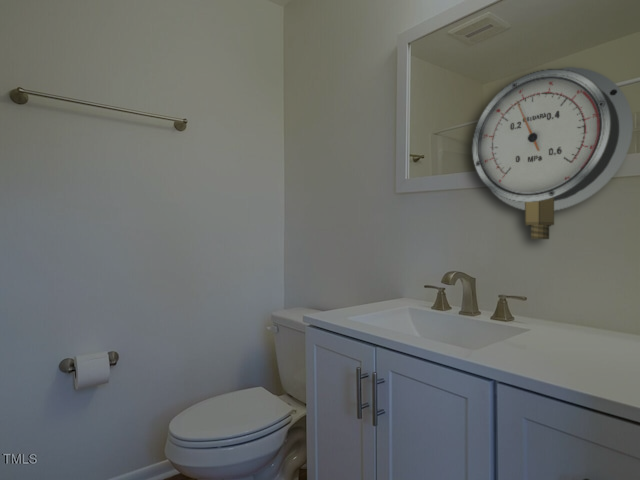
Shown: 0.26 MPa
